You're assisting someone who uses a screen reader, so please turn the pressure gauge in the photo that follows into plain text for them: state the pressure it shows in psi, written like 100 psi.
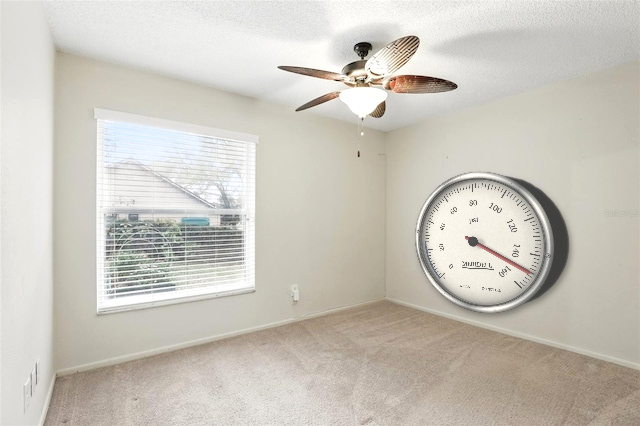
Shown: 150 psi
